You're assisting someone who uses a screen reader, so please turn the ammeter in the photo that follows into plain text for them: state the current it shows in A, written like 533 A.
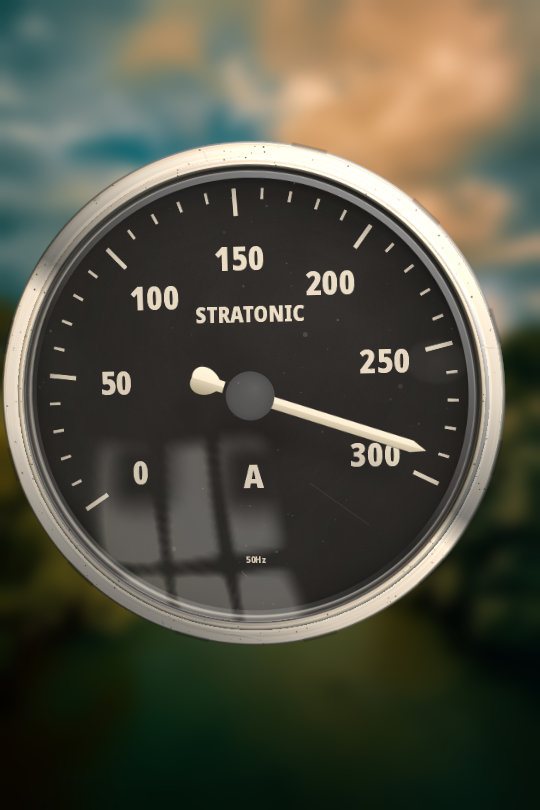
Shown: 290 A
